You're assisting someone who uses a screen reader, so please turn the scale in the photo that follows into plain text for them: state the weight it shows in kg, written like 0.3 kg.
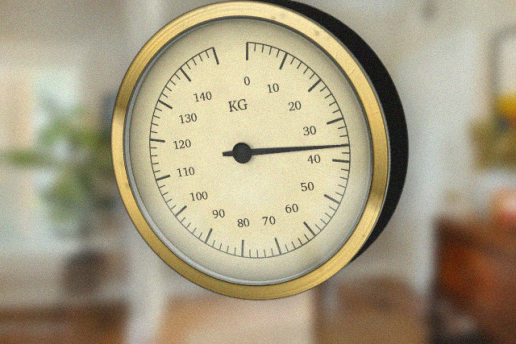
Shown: 36 kg
